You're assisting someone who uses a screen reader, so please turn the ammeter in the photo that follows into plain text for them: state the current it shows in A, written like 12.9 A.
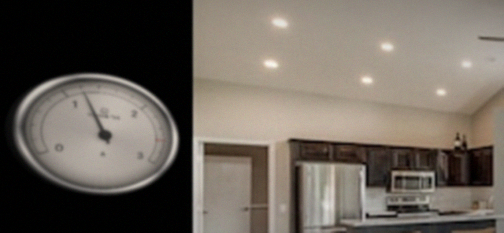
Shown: 1.2 A
